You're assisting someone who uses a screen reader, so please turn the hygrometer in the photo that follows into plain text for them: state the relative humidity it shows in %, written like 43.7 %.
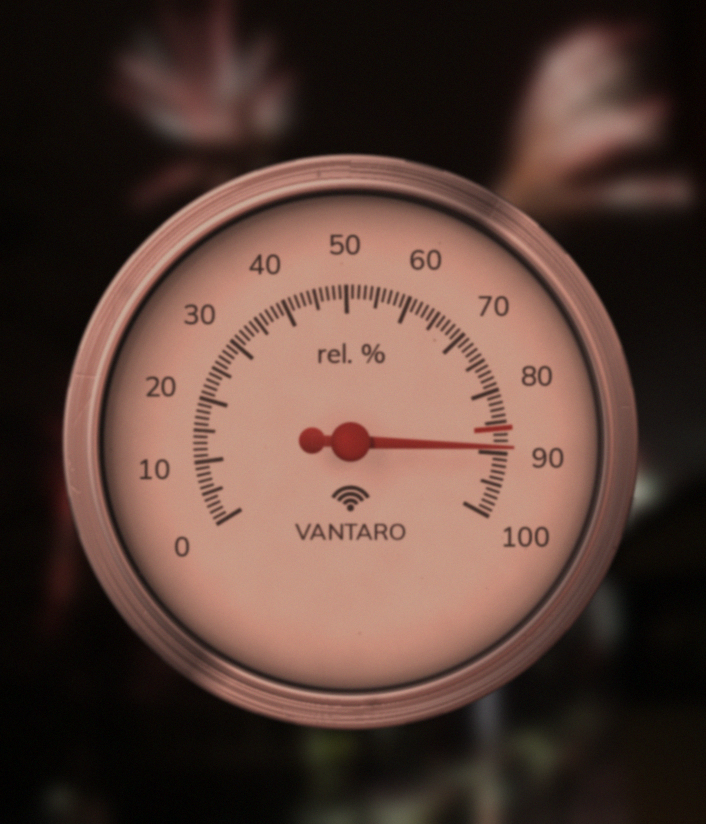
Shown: 89 %
